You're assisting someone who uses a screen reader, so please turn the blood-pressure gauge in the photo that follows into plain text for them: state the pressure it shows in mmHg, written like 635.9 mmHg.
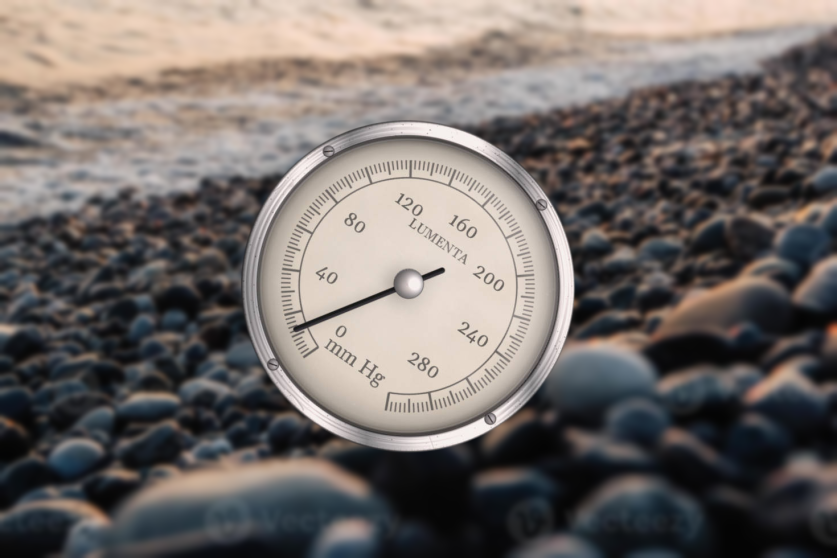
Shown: 12 mmHg
